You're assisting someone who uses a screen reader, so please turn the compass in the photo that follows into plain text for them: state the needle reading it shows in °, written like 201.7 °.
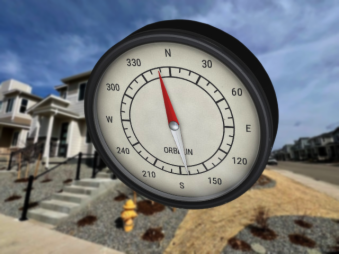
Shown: 350 °
